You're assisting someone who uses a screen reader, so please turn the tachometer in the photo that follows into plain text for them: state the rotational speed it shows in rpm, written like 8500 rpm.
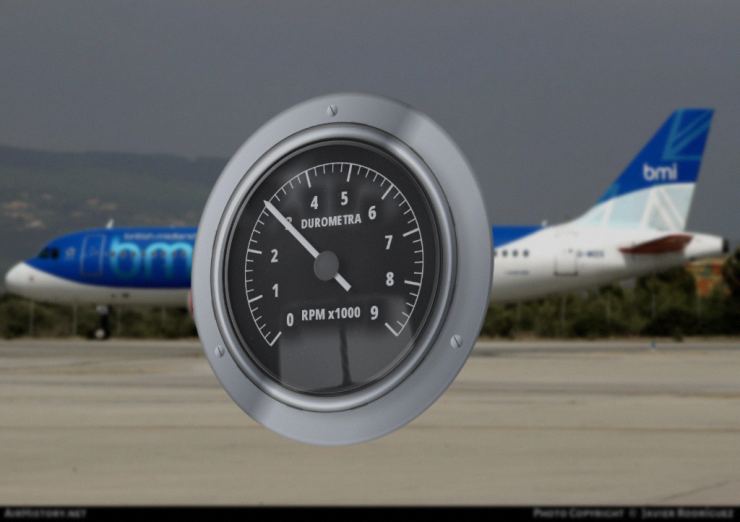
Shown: 3000 rpm
